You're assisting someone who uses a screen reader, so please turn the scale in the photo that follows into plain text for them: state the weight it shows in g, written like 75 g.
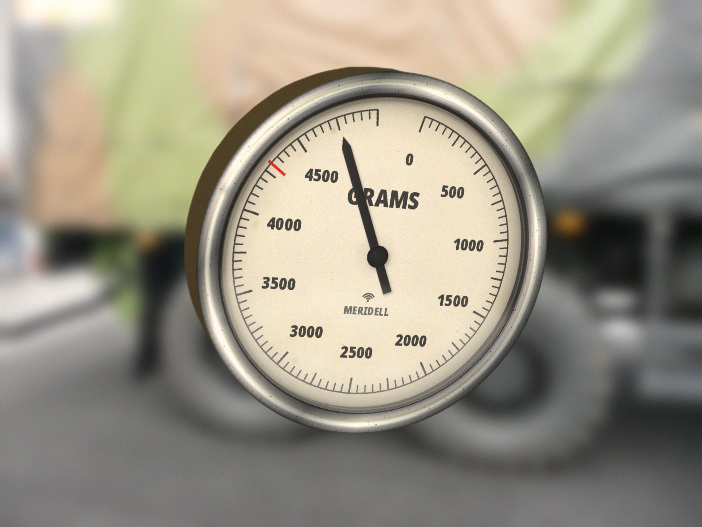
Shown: 4750 g
